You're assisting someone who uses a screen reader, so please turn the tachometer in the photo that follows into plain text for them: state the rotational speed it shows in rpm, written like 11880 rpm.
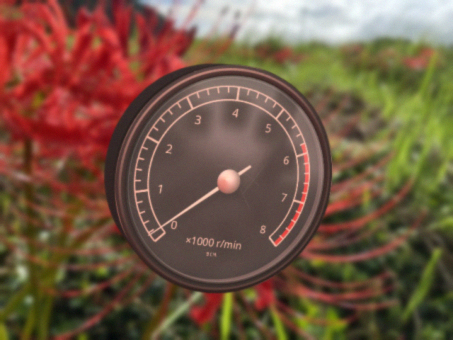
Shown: 200 rpm
